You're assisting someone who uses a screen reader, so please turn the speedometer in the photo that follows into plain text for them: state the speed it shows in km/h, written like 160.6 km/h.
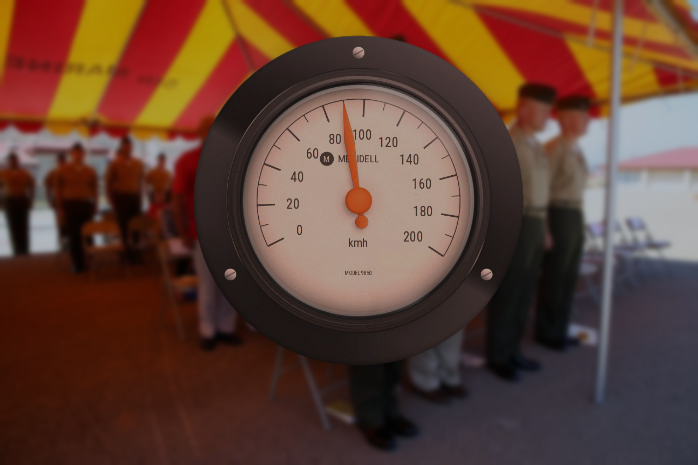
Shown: 90 km/h
